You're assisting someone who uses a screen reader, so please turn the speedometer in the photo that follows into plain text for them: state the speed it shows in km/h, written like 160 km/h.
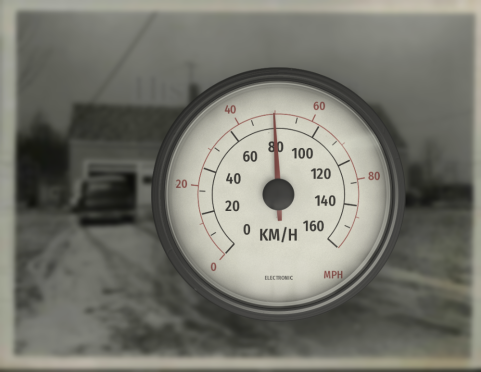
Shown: 80 km/h
